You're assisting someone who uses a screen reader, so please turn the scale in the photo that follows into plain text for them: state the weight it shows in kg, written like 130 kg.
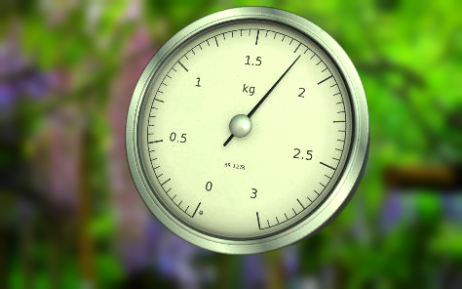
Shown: 1.8 kg
